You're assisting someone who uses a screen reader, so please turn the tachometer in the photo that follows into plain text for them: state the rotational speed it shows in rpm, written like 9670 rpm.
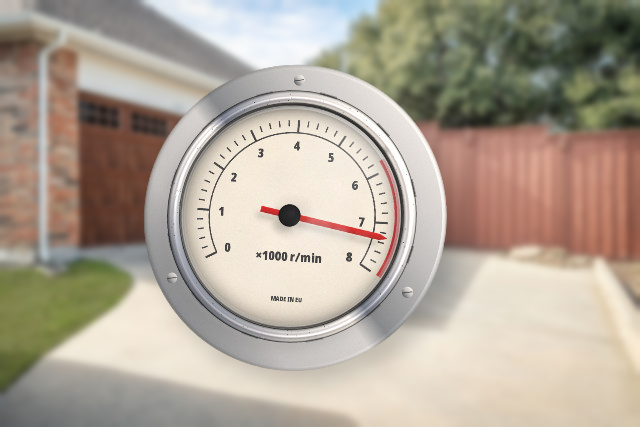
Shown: 7300 rpm
